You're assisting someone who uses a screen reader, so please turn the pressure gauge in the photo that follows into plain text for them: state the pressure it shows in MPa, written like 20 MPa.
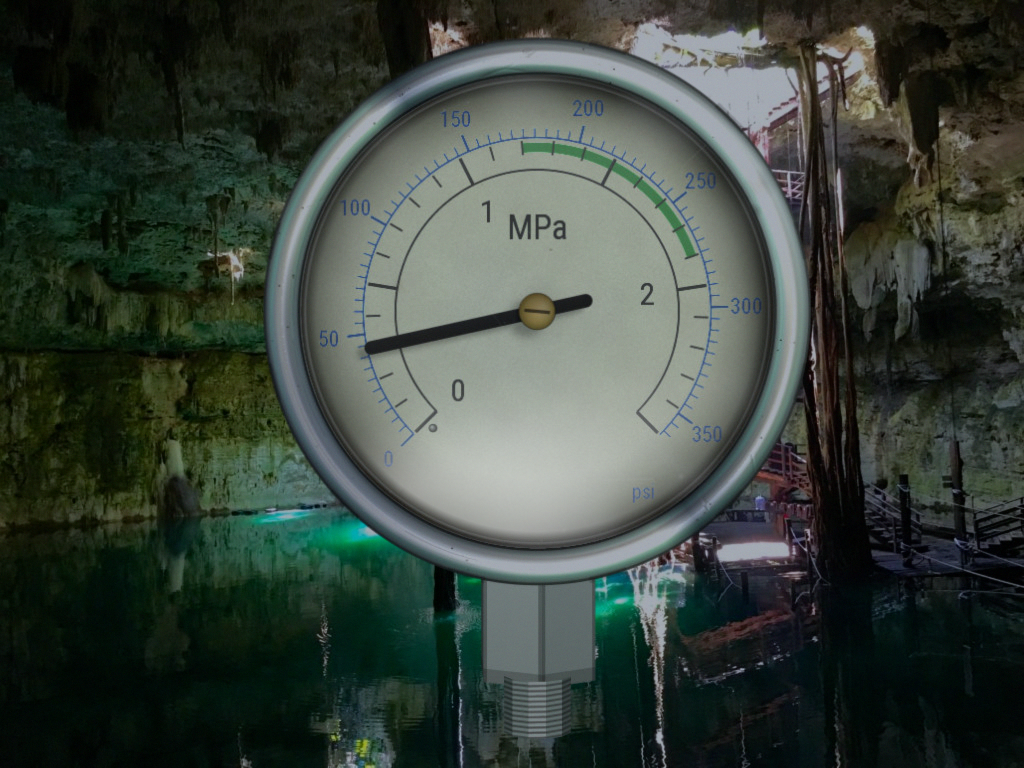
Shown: 0.3 MPa
